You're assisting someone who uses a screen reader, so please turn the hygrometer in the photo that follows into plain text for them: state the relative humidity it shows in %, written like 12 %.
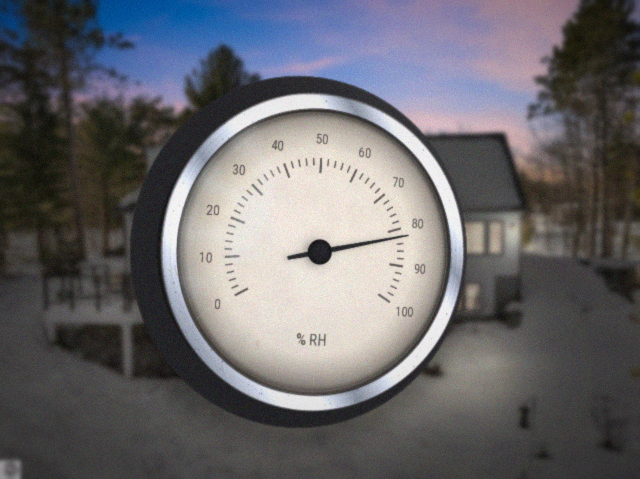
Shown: 82 %
